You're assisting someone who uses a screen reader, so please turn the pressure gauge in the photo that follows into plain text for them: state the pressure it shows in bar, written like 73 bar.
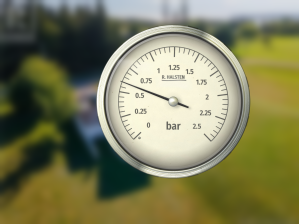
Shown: 0.6 bar
